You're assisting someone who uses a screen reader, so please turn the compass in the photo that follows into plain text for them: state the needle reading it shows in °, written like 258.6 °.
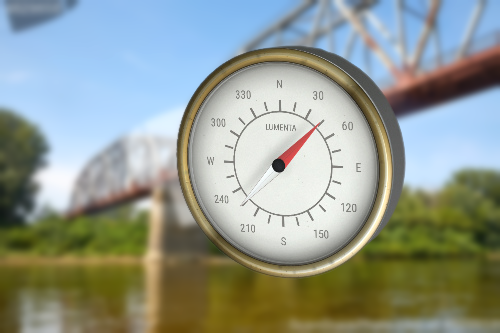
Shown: 45 °
